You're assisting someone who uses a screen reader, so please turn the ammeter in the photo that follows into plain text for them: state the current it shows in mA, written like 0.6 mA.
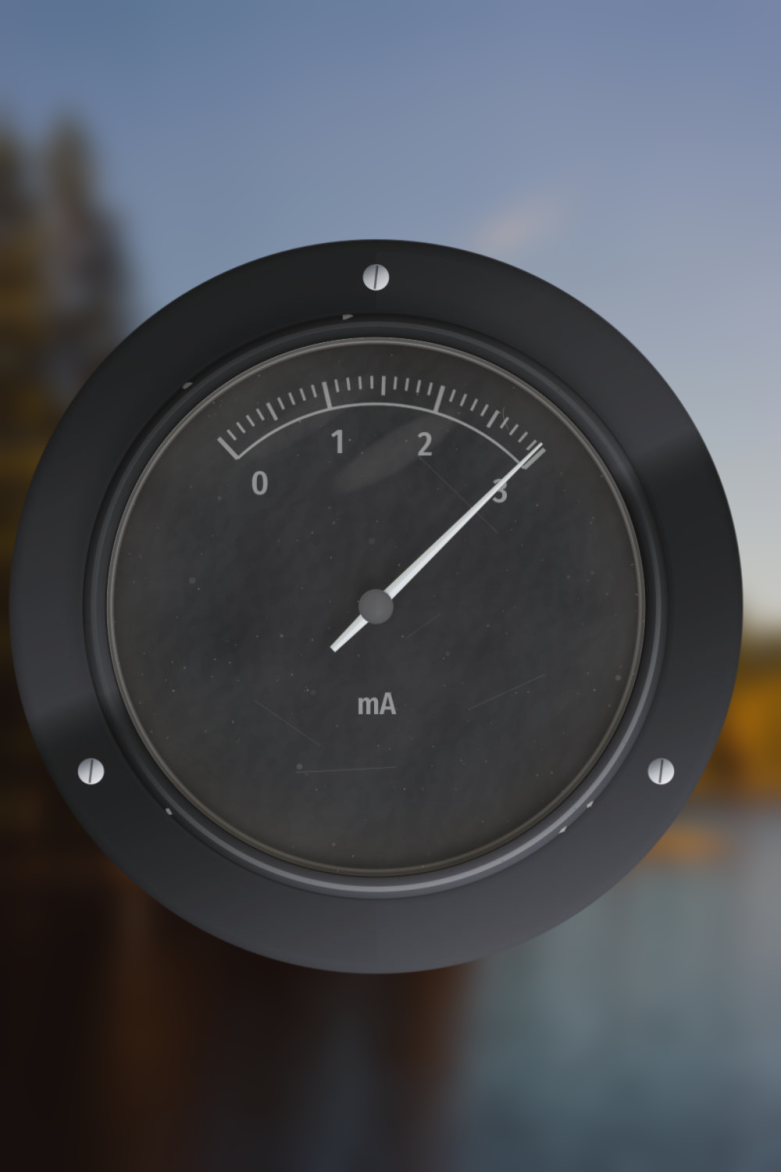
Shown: 2.95 mA
